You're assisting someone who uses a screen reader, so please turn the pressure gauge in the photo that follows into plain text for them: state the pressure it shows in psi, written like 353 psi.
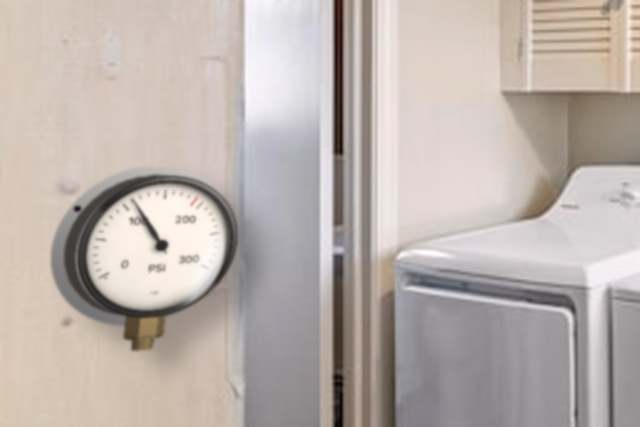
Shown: 110 psi
